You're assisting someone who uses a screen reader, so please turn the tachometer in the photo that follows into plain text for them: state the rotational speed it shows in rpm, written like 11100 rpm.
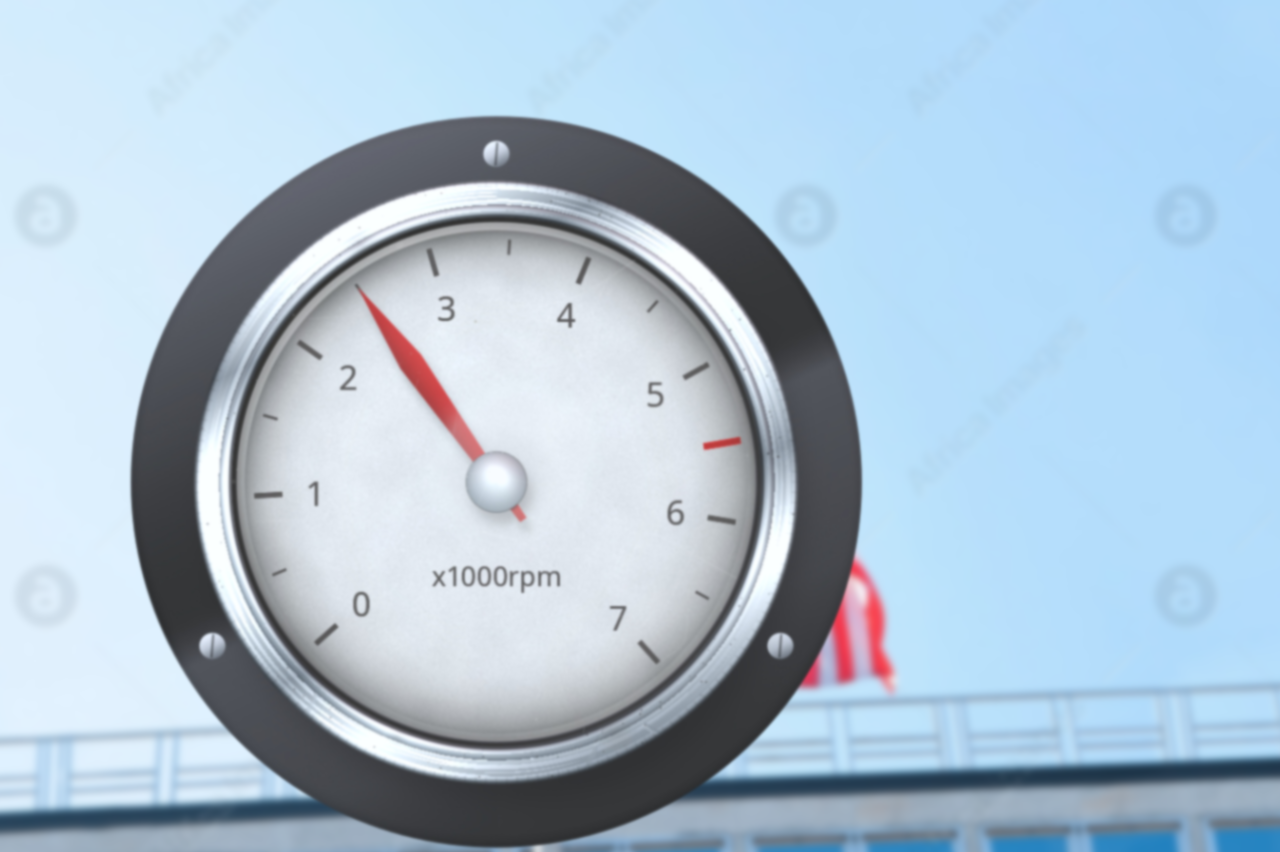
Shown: 2500 rpm
